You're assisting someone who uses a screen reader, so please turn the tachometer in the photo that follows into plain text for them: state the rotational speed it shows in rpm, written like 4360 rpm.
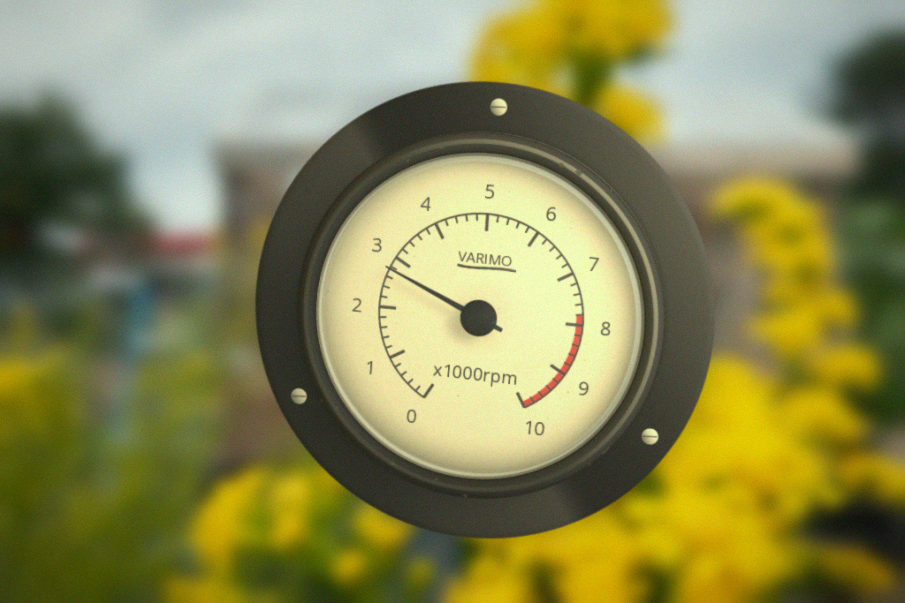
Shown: 2800 rpm
